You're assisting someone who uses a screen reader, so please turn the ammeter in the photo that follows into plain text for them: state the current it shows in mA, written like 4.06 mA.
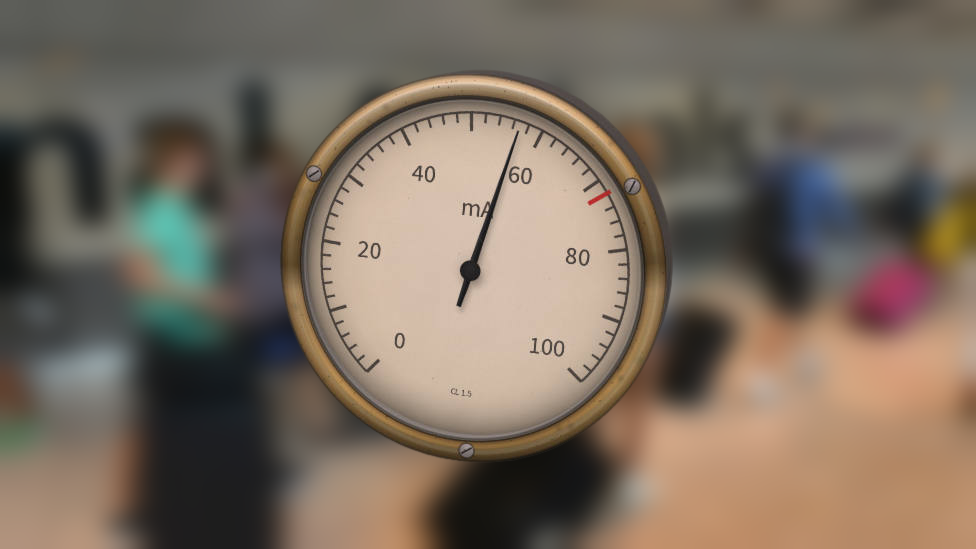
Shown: 57 mA
